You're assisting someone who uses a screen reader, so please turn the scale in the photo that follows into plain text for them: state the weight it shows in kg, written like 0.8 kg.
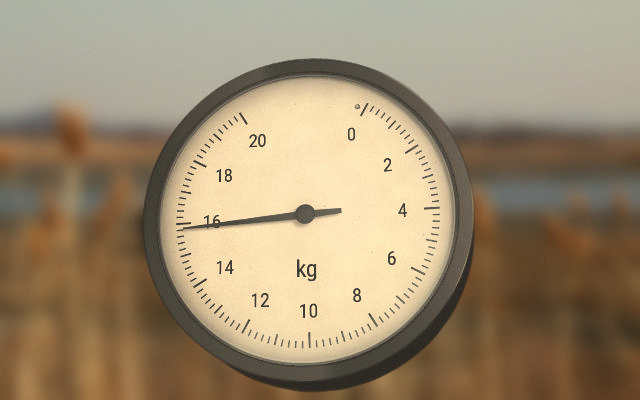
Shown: 15.8 kg
